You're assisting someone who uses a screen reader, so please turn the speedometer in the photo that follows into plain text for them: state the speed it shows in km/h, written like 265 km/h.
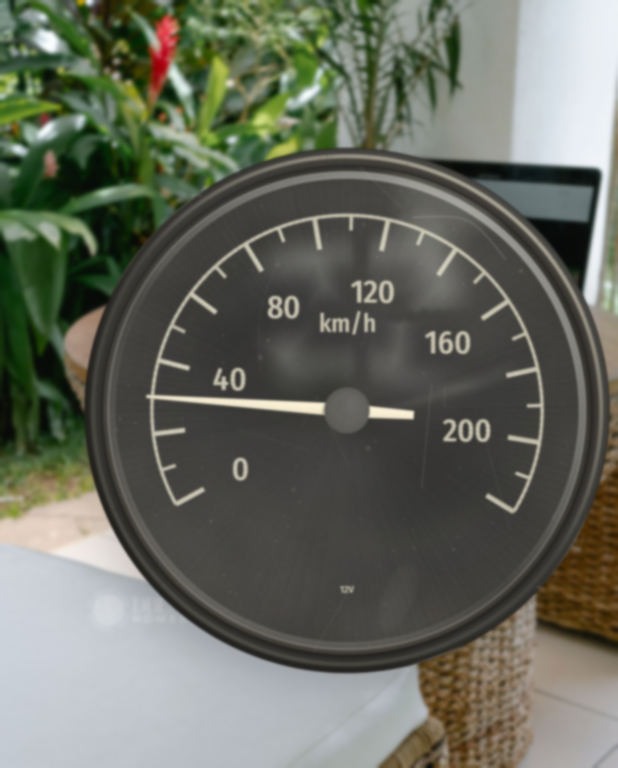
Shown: 30 km/h
